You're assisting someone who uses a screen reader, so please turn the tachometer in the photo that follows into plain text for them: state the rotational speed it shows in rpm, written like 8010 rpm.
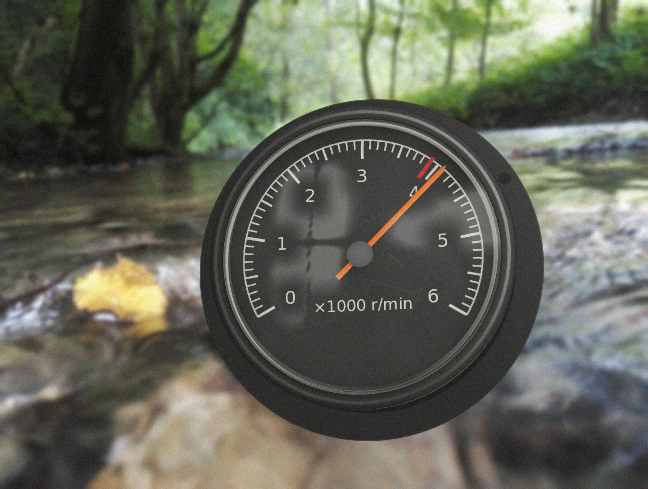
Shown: 4100 rpm
